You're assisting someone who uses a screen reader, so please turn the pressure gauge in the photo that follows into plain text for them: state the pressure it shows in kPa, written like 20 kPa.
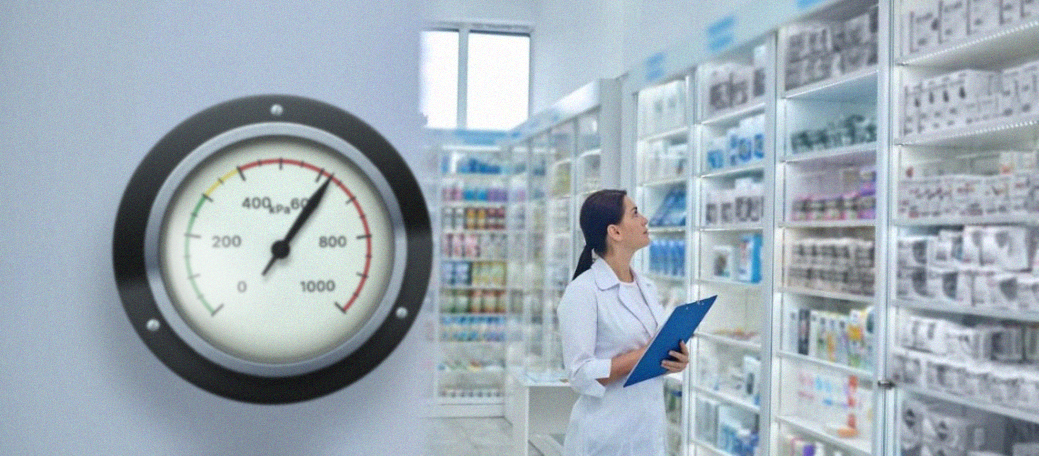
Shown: 625 kPa
